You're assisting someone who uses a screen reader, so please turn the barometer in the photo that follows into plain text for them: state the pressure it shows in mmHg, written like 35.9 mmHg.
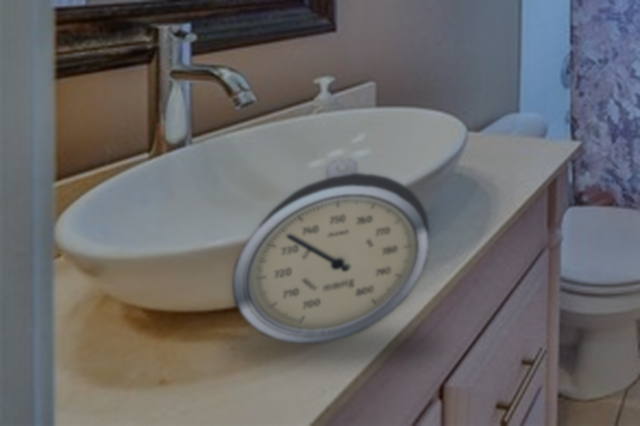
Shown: 735 mmHg
